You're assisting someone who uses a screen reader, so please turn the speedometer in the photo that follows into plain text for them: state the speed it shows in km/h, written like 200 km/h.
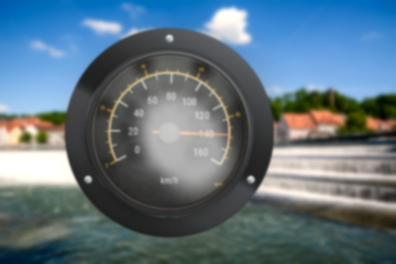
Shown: 140 km/h
